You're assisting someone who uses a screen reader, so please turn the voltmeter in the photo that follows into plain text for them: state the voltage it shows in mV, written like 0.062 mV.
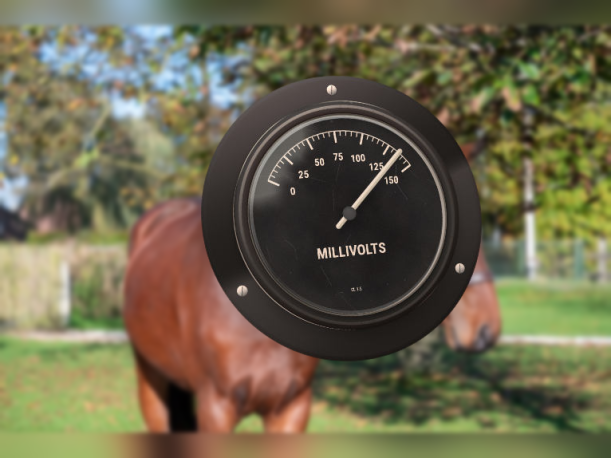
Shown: 135 mV
